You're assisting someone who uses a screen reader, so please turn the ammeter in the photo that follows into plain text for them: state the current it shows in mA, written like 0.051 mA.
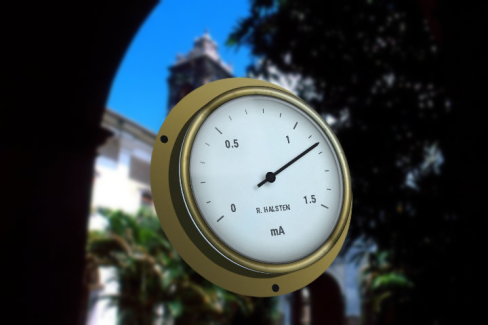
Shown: 1.15 mA
